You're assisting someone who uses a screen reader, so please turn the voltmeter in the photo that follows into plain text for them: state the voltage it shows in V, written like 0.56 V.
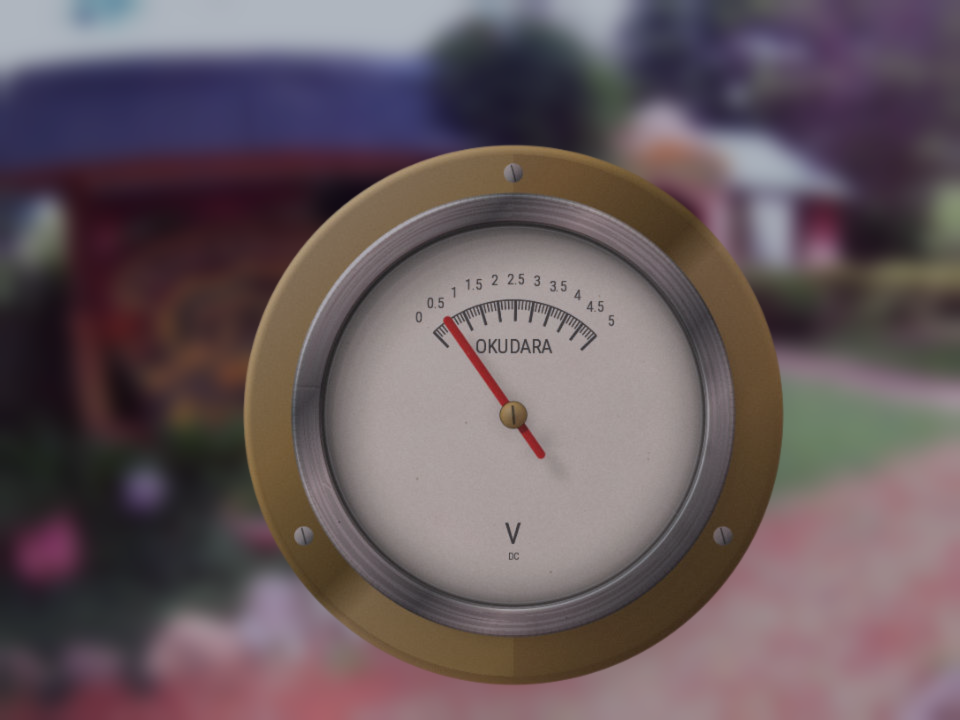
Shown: 0.5 V
